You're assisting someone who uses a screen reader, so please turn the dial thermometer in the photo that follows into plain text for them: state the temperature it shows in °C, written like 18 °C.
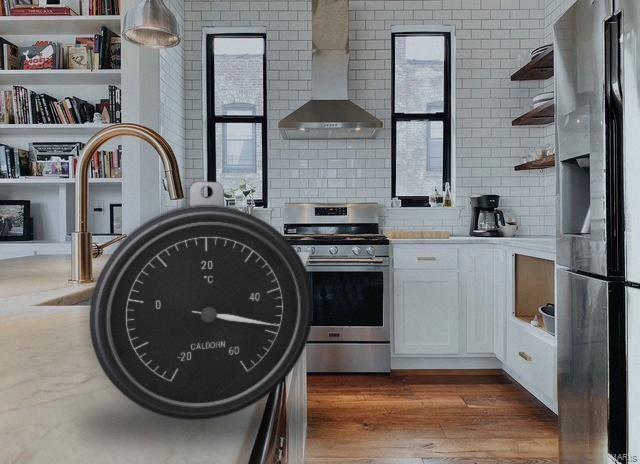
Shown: 48 °C
